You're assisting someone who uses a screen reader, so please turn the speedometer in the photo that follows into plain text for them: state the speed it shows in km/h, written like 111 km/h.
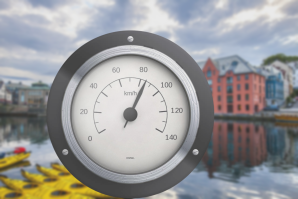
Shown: 85 km/h
